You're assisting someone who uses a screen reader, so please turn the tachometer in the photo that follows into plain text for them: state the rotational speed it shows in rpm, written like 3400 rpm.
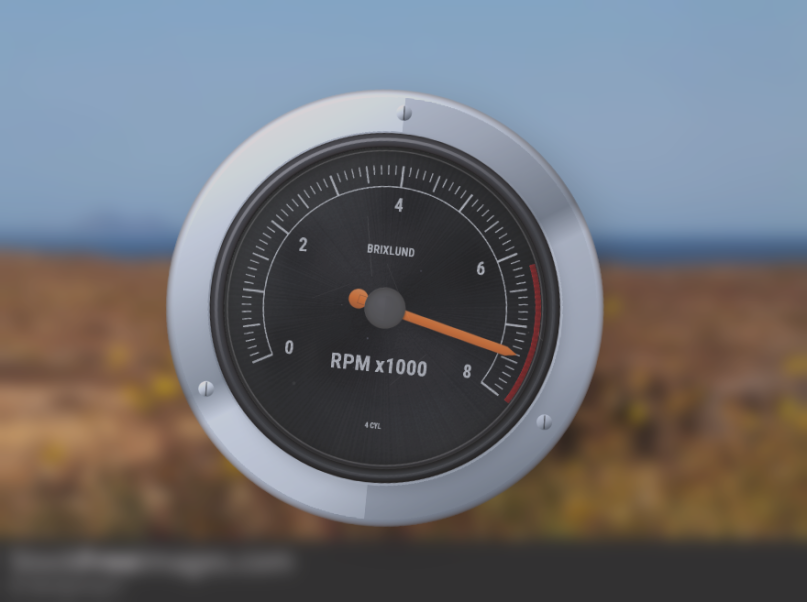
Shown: 7400 rpm
